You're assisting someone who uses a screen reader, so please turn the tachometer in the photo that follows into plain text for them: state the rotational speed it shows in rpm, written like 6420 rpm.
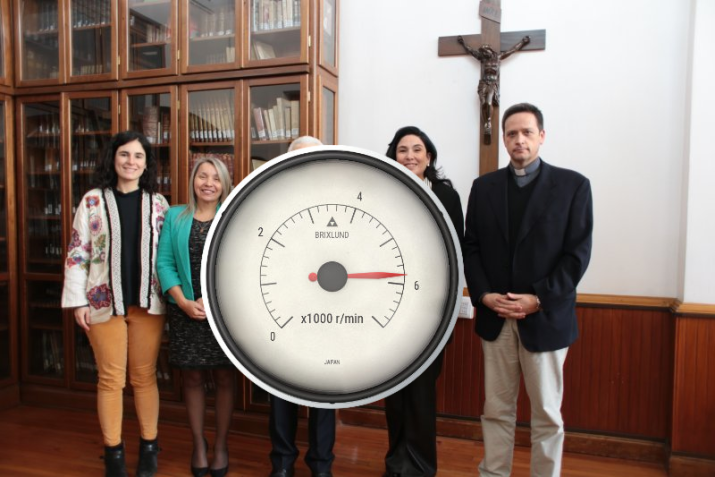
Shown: 5800 rpm
